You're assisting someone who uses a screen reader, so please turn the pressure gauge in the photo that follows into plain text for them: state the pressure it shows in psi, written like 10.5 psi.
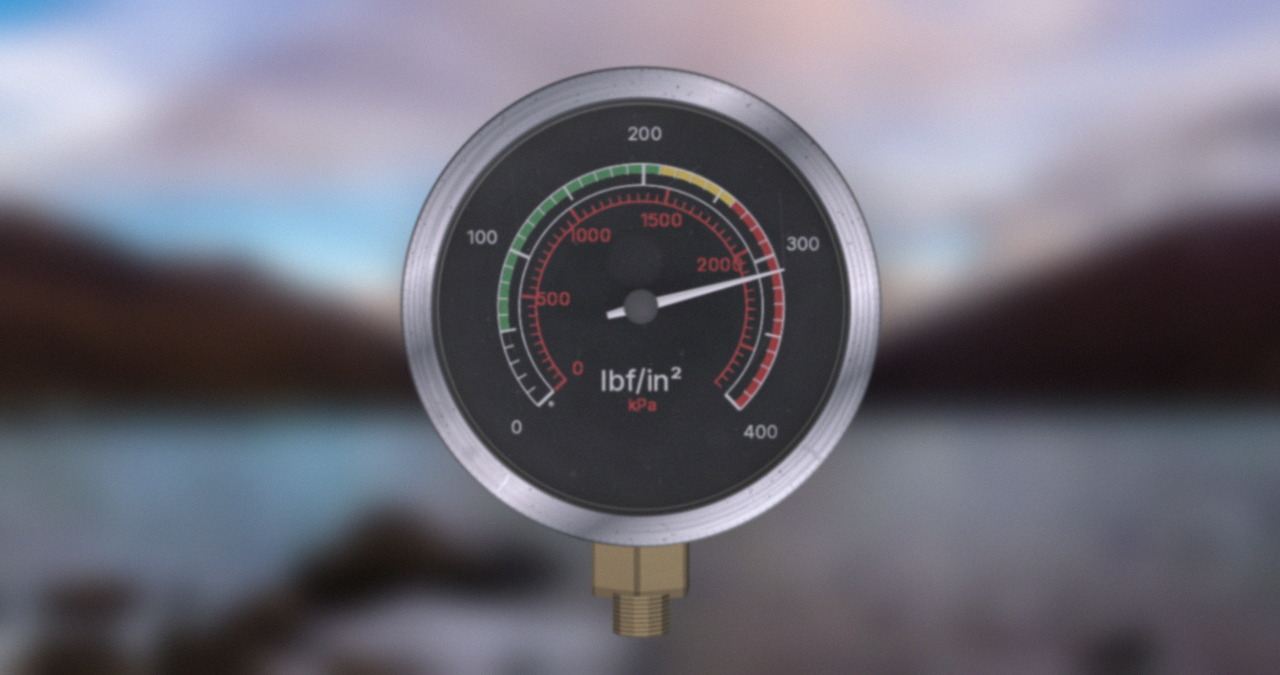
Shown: 310 psi
